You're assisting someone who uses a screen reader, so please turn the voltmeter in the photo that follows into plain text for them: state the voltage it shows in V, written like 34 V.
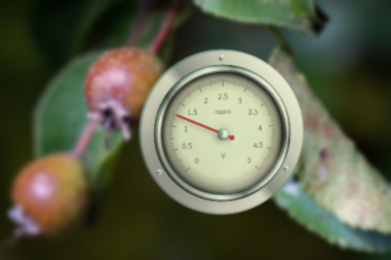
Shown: 1.25 V
